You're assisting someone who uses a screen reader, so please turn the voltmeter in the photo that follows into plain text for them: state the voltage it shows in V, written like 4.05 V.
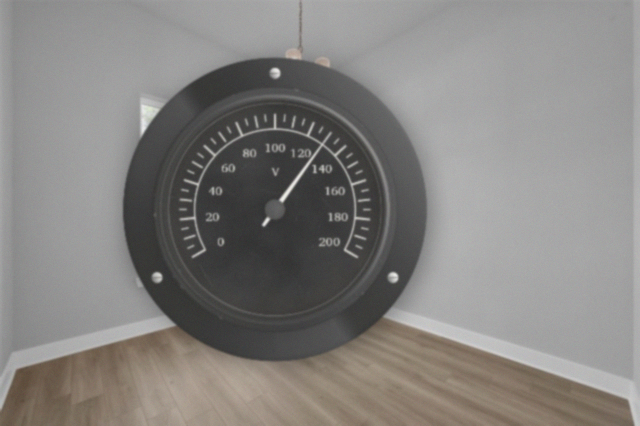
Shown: 130 V
